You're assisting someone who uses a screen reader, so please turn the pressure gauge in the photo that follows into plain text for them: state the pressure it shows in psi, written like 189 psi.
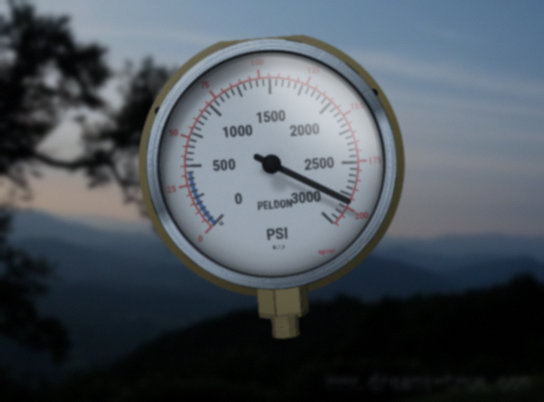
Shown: 2800 psi
